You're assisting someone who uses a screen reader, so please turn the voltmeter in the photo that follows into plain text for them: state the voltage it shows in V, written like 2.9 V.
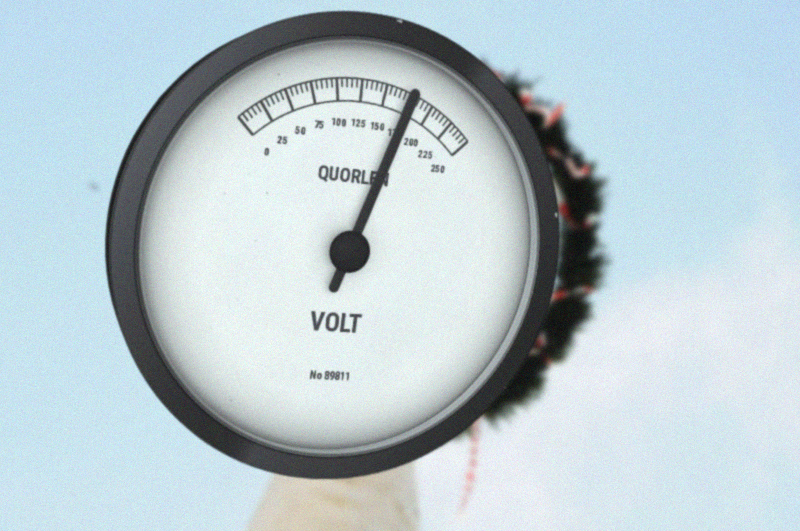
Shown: 175 V
